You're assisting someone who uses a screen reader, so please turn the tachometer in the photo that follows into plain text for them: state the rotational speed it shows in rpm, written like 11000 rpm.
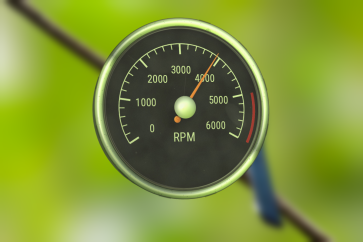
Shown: 3900 rpm
